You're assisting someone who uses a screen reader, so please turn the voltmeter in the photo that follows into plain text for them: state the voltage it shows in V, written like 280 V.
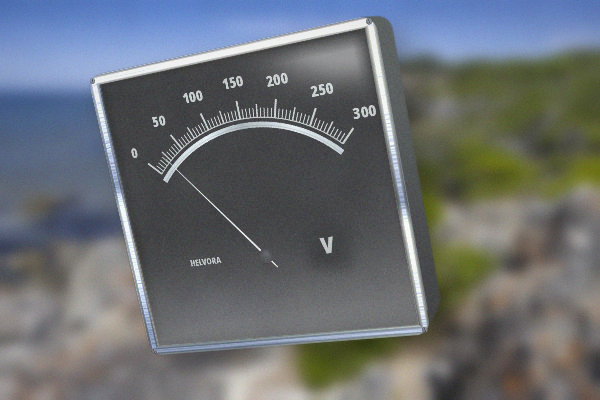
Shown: 25 V
